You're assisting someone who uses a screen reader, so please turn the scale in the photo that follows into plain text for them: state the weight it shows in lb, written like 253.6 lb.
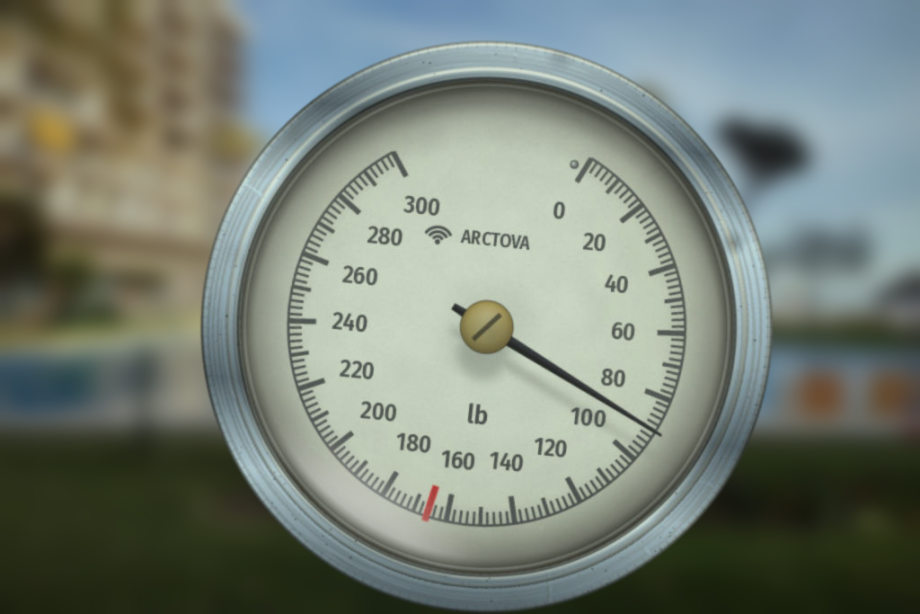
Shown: 90 lb
